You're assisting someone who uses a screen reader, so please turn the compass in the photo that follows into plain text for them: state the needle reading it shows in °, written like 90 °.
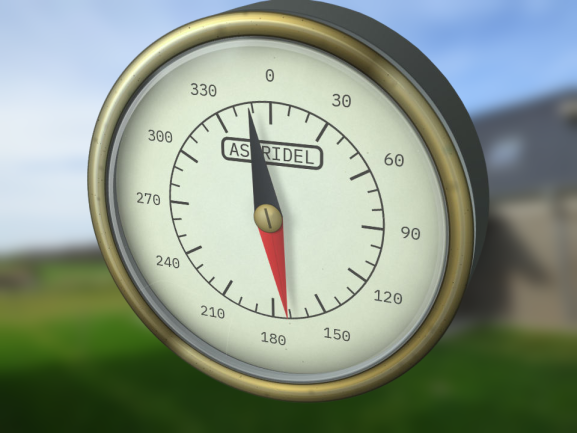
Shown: 170 °
